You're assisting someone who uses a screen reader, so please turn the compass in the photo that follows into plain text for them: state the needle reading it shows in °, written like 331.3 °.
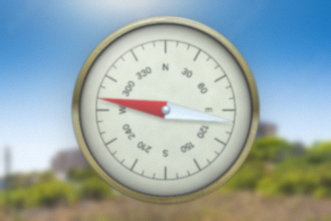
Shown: 280 °
